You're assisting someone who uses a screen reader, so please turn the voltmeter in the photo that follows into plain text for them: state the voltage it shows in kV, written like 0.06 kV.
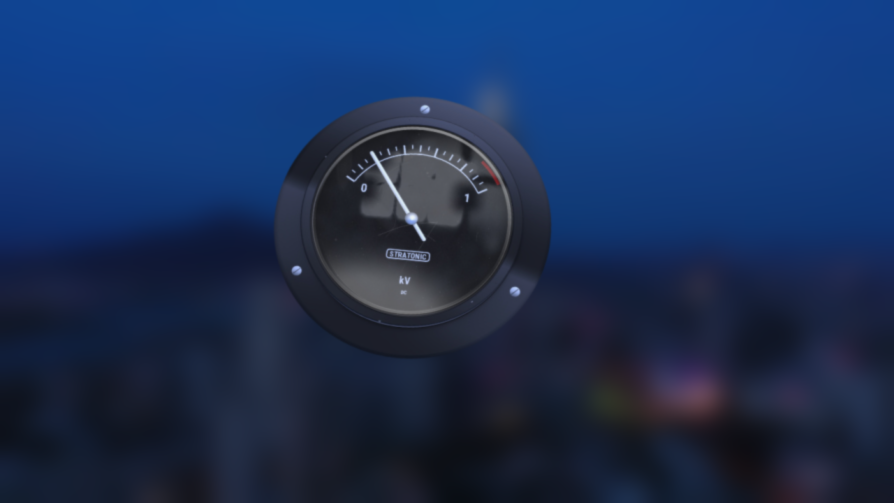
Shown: 0.2 kV
